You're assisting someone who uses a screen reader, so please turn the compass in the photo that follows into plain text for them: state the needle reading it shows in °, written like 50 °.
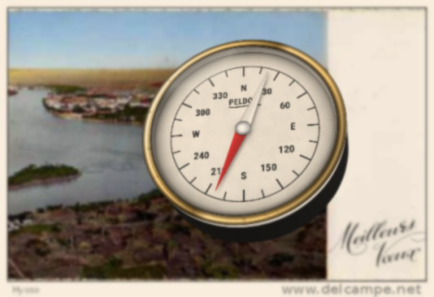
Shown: 202.5 °
